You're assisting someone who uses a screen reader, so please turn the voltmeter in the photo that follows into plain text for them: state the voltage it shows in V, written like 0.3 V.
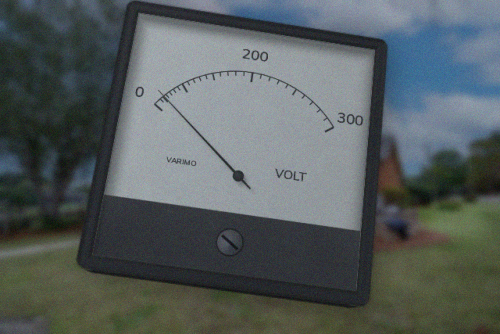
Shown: 50 V
